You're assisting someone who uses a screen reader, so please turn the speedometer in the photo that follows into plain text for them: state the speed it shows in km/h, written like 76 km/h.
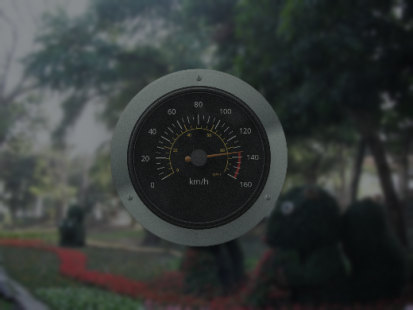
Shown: 135 km/h
